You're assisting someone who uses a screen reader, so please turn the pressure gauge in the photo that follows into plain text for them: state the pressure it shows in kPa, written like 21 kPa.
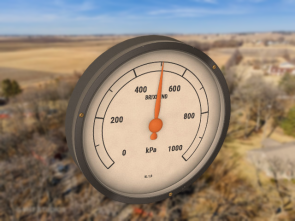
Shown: 500 kPa
